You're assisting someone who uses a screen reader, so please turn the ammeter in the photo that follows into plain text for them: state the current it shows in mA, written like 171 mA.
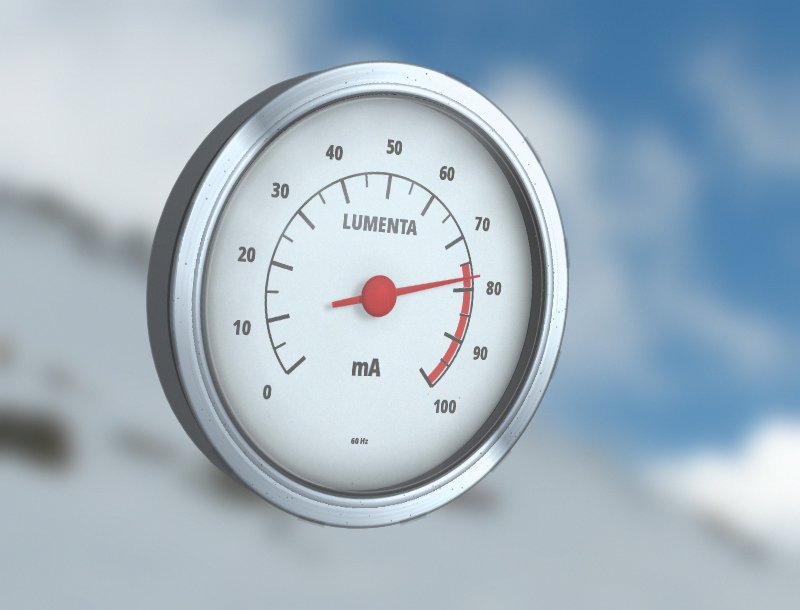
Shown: 77.5 mA
